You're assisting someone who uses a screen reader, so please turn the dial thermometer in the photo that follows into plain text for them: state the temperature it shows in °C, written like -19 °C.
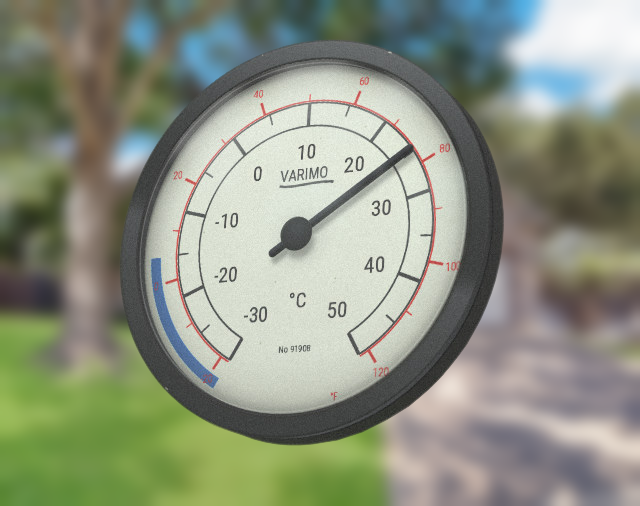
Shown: 25 °C
